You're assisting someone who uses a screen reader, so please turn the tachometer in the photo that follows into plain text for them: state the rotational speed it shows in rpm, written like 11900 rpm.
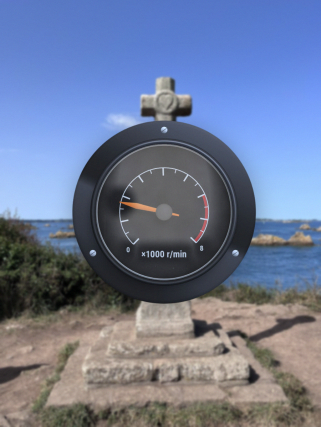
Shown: 1750 rpm
